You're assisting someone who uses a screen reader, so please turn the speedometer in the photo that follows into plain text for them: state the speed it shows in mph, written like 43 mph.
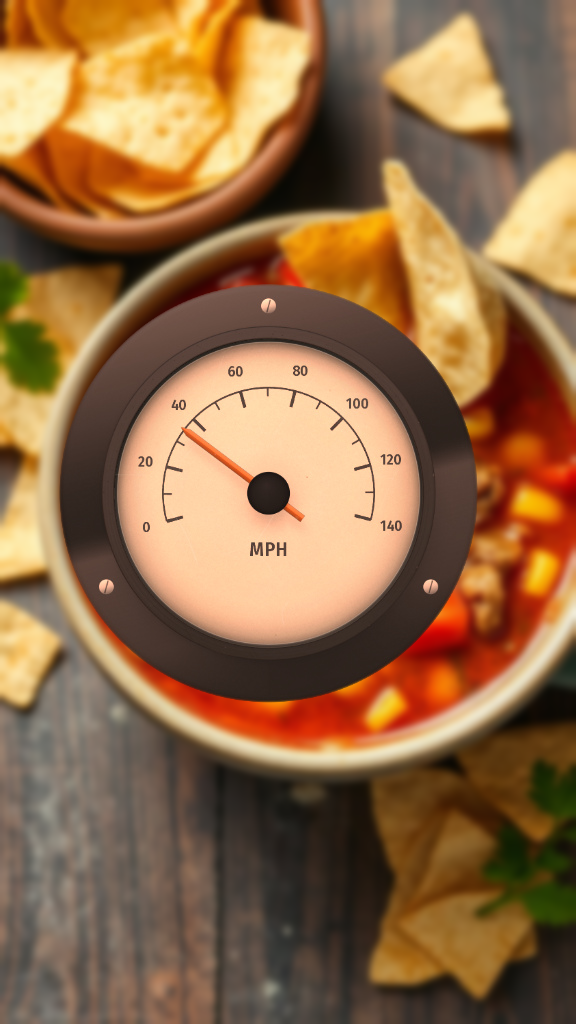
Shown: 35 mph
